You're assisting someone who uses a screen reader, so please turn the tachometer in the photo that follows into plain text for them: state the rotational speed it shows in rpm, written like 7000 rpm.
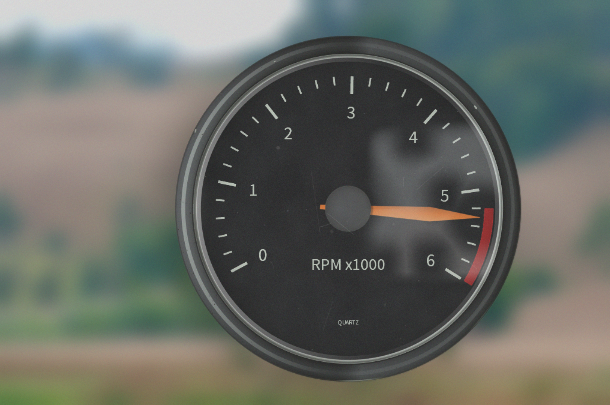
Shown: 5300 rpm
